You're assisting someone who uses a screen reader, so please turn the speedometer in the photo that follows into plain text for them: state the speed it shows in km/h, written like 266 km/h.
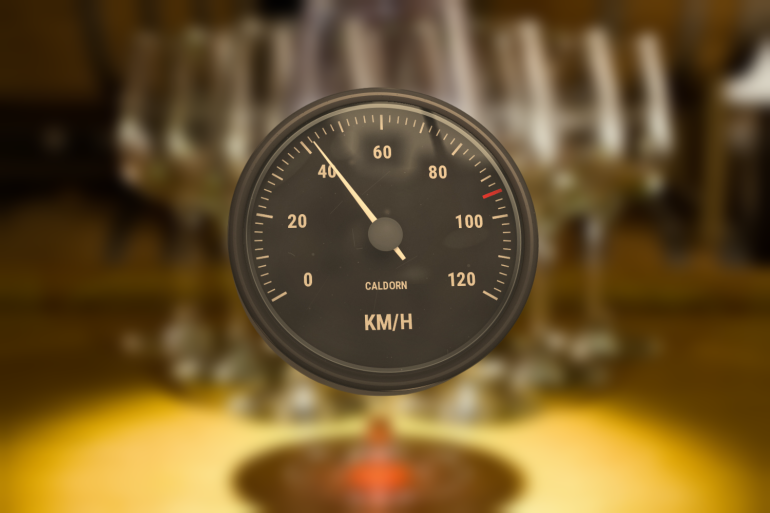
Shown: 42 km/h
